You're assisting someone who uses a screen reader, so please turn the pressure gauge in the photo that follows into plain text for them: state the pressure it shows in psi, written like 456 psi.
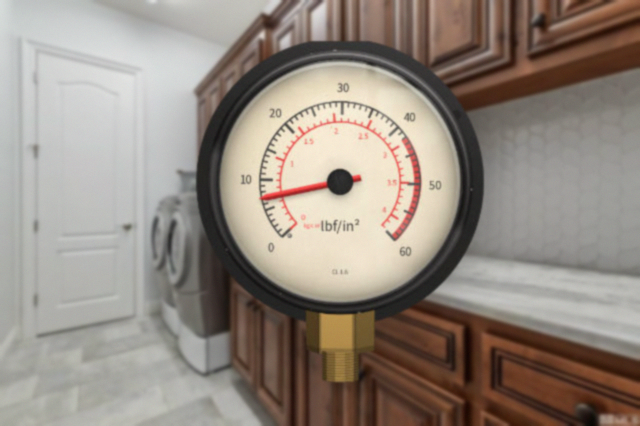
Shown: 7 psi
